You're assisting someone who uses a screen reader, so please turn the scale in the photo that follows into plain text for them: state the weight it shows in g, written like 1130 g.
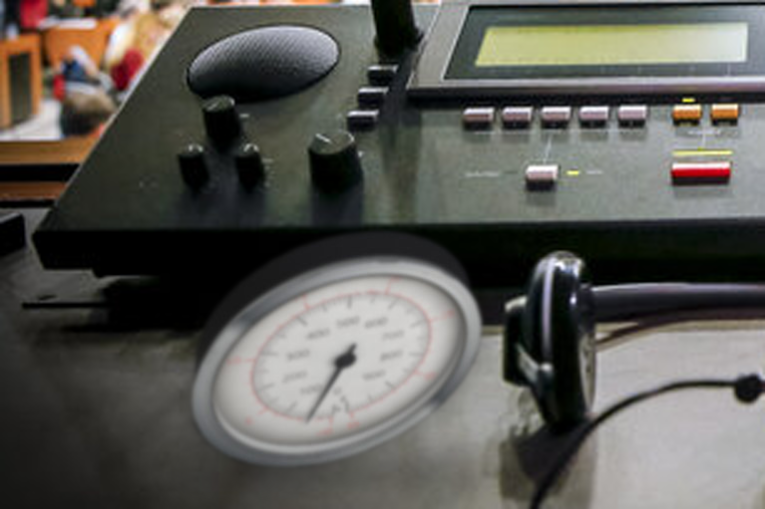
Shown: 50 g
